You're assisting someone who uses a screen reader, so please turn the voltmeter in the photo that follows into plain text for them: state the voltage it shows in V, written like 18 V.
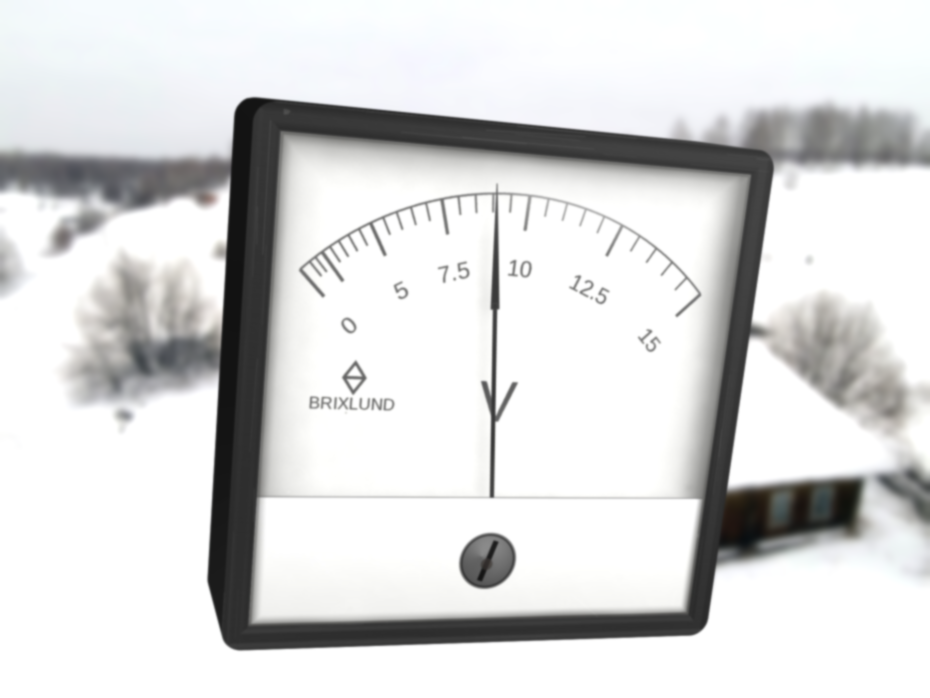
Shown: 9 V
